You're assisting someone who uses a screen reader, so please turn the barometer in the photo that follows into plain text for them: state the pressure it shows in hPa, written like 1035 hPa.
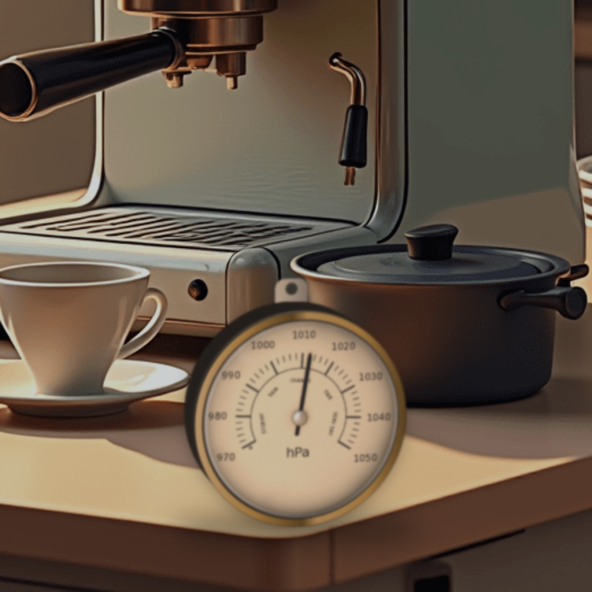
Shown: 1012 hPa
